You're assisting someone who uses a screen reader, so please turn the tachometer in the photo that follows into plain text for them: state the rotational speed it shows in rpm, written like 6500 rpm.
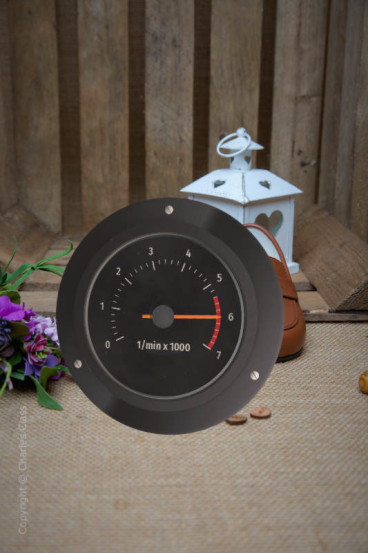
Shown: 6000 rpm
